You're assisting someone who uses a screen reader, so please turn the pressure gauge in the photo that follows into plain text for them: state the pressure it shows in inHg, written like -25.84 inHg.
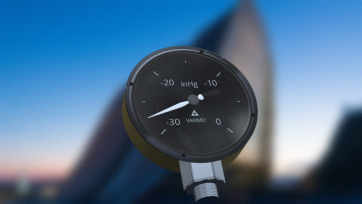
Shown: -27.5 inHg
